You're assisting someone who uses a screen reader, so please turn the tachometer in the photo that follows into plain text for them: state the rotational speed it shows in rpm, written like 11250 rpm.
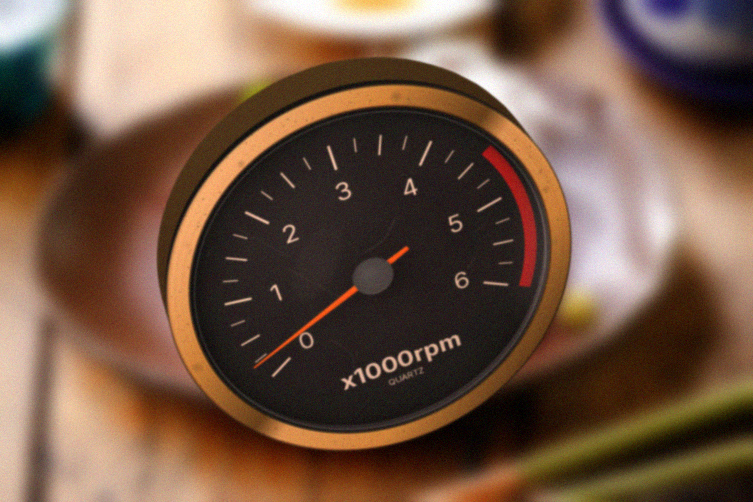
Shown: 250 rpm
